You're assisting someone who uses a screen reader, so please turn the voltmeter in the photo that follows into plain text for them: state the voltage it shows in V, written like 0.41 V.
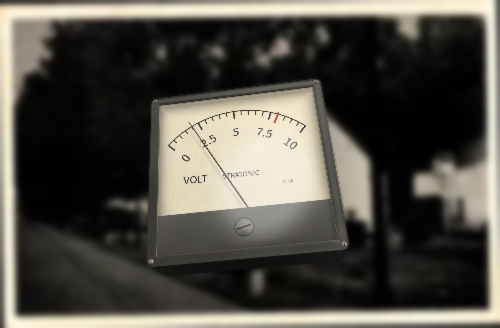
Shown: 2 V
